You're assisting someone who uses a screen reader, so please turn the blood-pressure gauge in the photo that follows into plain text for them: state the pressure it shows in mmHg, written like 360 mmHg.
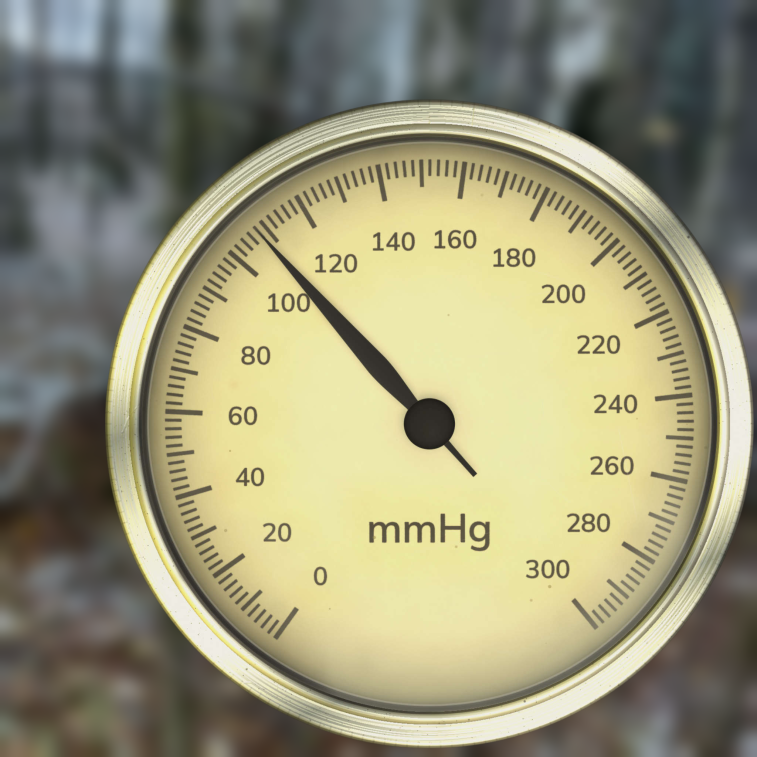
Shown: 108 mmHg
